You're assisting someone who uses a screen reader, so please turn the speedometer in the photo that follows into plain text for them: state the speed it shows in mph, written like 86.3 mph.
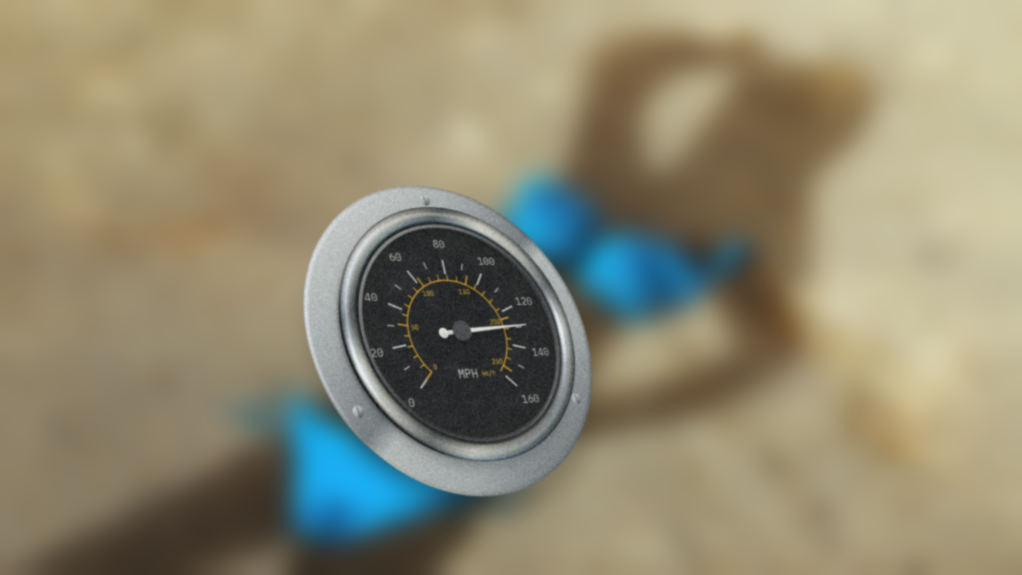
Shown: 130 mph
